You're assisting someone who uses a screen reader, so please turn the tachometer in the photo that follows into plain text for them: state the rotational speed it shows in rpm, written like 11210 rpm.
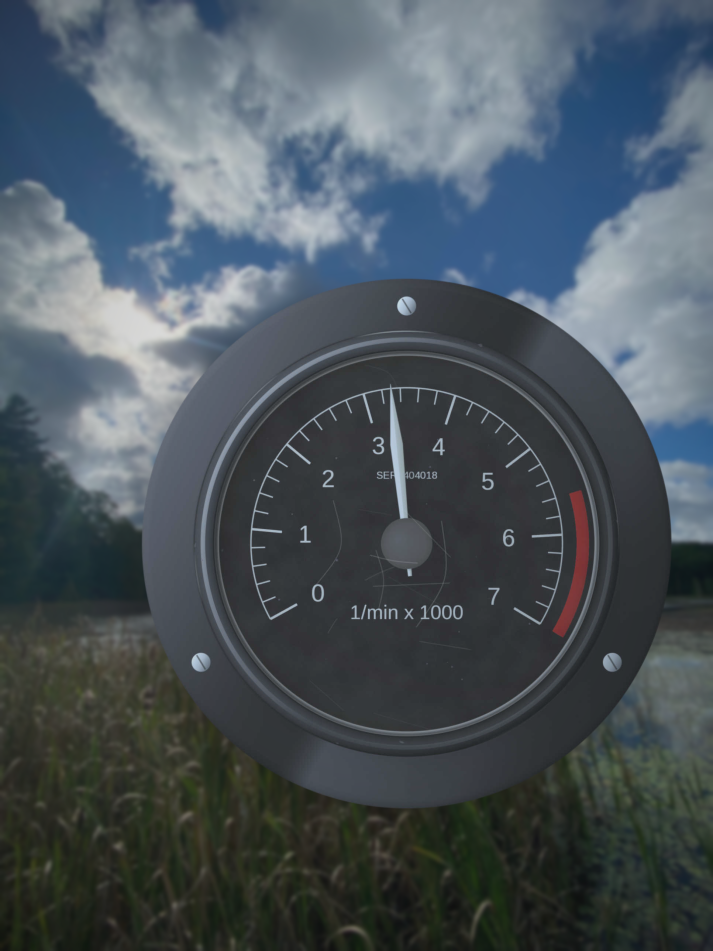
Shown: 3300 rpm
